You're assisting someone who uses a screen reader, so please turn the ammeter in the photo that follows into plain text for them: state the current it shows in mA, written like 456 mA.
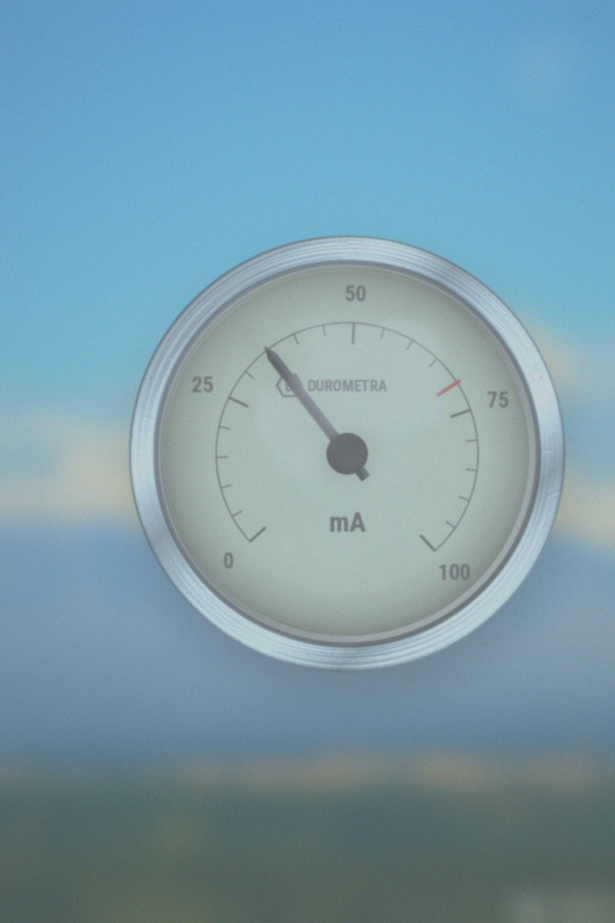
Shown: 35 mA
